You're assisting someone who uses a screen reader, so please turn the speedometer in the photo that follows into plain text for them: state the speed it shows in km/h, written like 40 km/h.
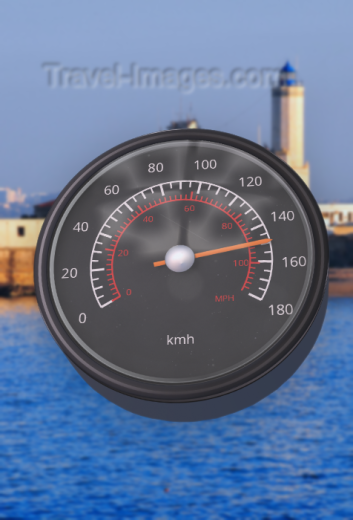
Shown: 150 km/h
